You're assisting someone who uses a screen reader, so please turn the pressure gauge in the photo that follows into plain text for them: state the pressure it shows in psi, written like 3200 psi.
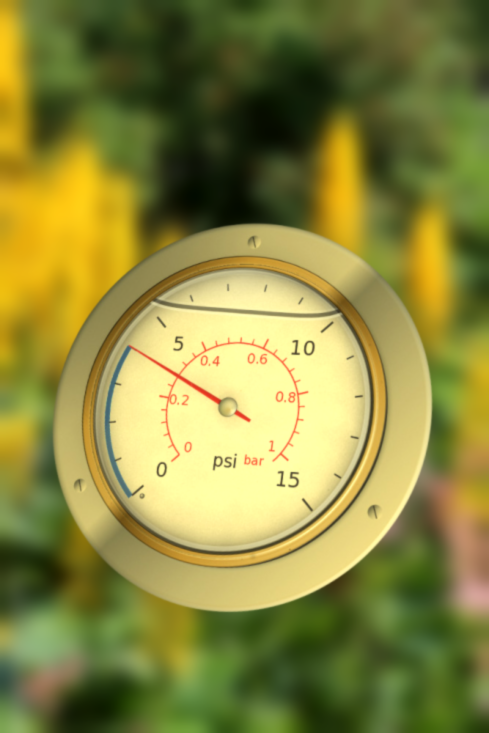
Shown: 4 psi
